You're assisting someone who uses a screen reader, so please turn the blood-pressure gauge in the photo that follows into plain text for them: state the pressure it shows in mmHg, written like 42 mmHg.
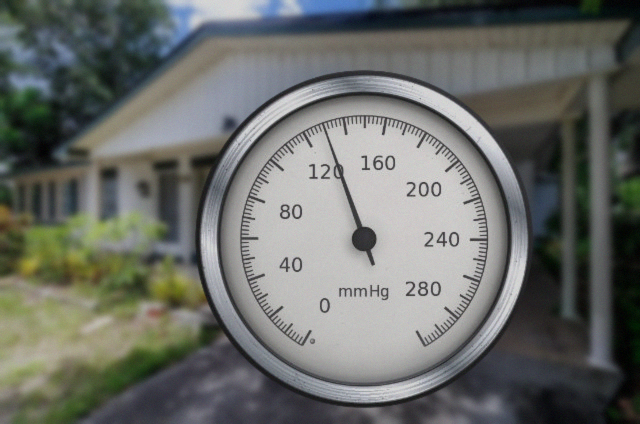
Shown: 130 mmHg
